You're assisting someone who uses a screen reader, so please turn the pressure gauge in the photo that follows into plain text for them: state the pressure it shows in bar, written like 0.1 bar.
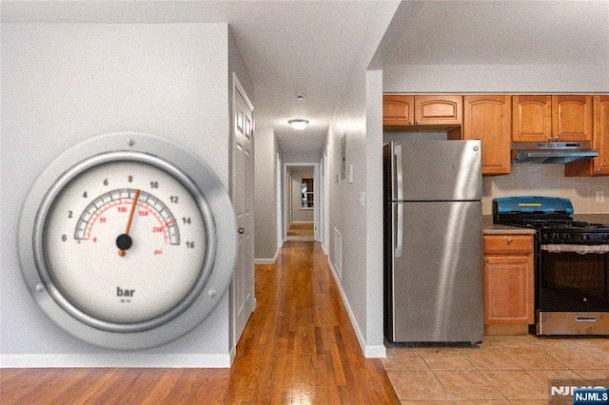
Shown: 9 bar
